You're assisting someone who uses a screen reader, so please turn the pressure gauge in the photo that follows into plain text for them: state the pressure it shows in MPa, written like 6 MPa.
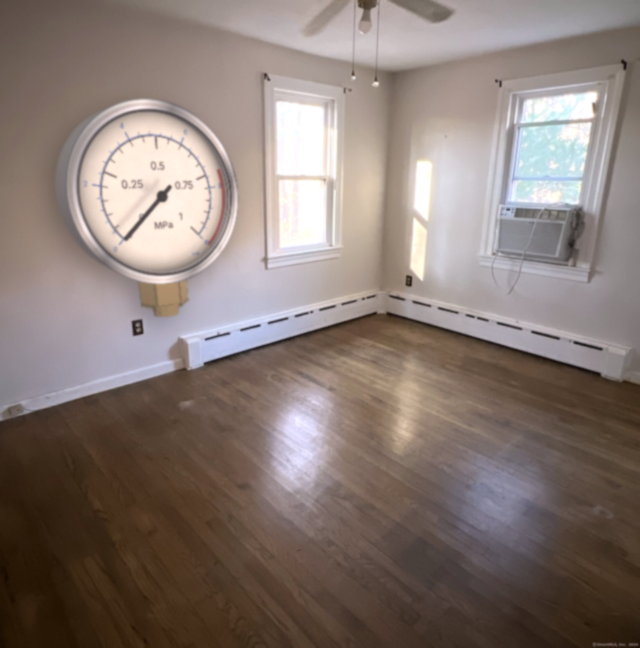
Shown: 0 MPa
